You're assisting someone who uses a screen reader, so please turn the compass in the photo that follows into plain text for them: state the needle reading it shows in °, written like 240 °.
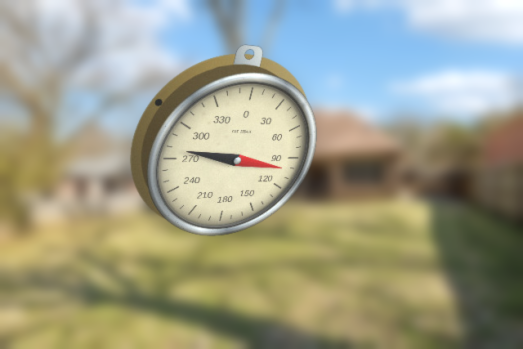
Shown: 100 °
